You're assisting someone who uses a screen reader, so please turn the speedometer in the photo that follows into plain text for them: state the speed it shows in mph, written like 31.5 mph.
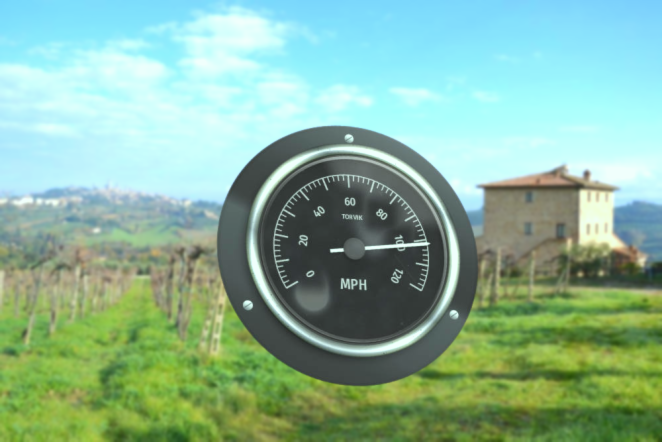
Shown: 102 mph
